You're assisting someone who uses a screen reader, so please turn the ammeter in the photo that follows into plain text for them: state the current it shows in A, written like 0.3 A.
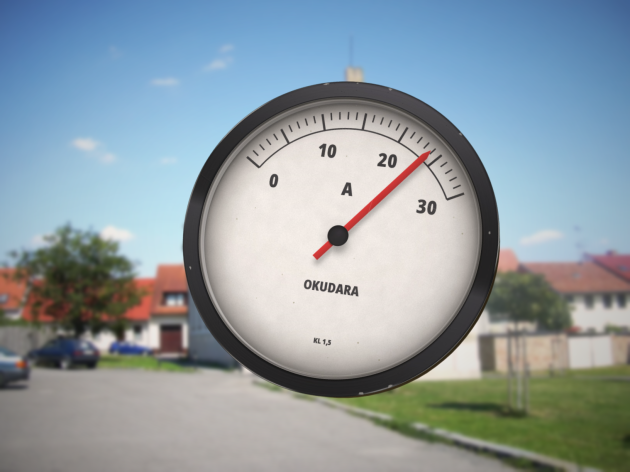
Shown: 24 A
